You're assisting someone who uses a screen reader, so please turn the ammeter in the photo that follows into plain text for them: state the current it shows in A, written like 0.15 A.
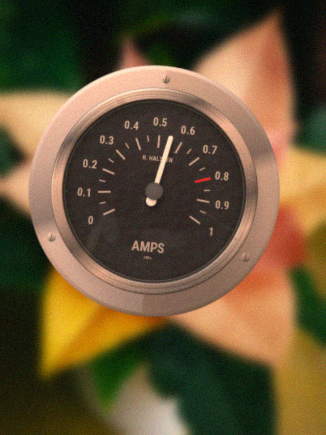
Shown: 0.55 A
